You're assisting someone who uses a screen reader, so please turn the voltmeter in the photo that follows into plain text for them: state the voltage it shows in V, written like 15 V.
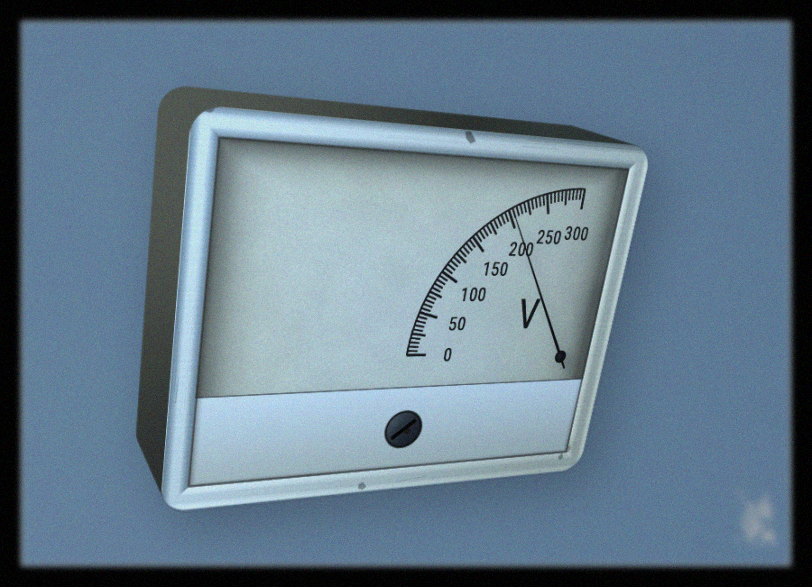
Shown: 200 V
